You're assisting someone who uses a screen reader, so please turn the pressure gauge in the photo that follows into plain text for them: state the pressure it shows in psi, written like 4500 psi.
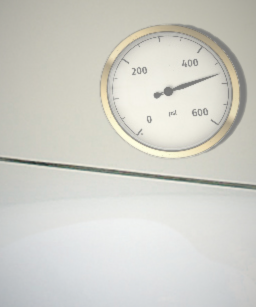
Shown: 475 psi
